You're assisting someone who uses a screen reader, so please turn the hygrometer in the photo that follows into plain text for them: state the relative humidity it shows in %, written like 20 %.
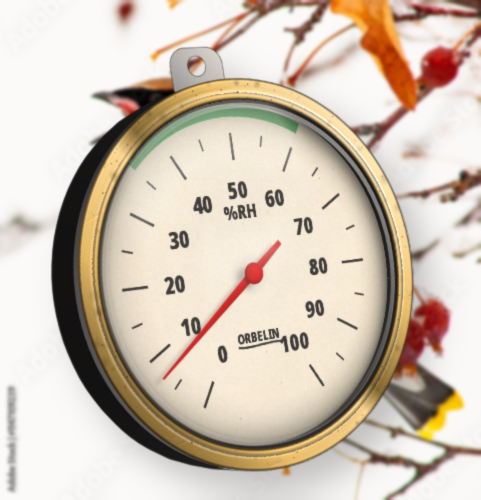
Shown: 7.5 %
